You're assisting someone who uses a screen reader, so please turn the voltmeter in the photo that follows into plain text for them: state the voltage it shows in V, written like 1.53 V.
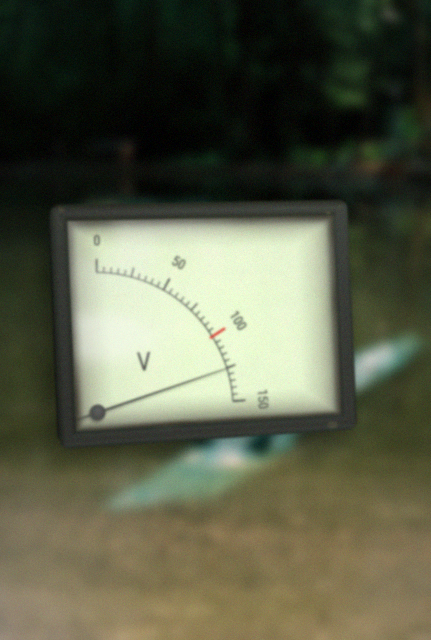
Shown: 125 V
